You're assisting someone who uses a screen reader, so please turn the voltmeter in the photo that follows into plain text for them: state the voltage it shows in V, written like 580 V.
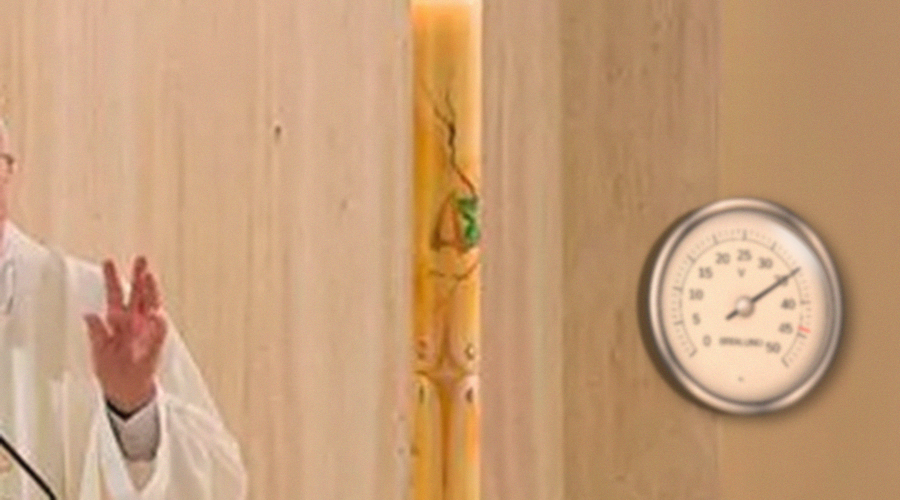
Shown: 35 V
